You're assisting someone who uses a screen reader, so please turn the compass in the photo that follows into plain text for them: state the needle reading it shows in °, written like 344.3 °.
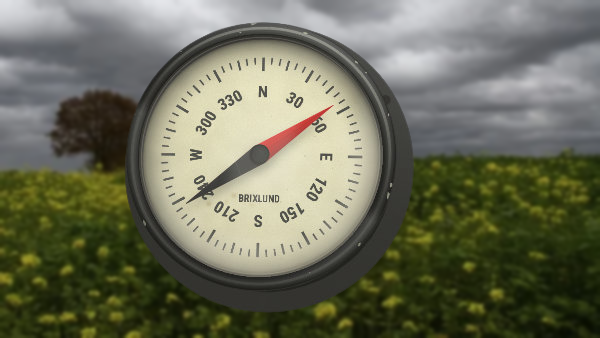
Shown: 55 °
